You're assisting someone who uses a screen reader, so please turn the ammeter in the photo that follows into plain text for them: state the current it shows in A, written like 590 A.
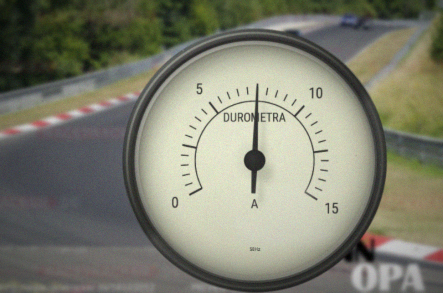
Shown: 7.5 A
